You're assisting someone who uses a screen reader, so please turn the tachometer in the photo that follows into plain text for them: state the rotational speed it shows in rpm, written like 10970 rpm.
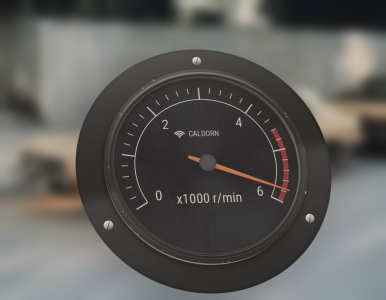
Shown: 5800 rpm
